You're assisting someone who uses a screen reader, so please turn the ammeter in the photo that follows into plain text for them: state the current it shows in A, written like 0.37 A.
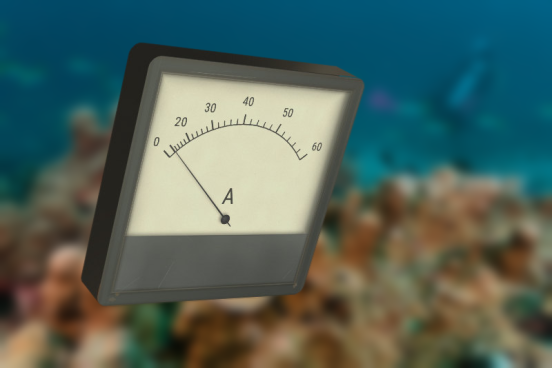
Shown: 10 A
